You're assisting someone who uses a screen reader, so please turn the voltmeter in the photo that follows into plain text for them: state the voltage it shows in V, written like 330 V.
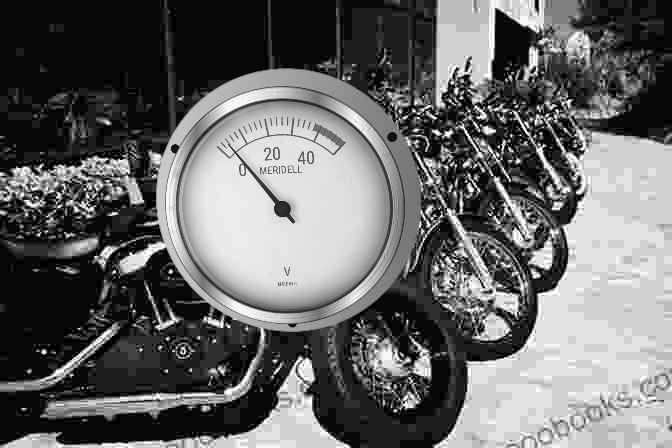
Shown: 4 V
